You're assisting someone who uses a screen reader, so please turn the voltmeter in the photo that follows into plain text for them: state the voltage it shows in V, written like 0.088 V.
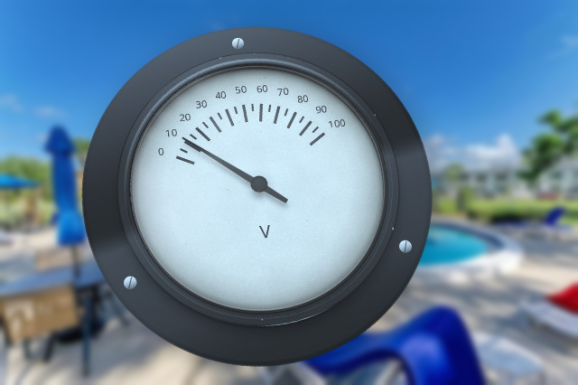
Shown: 10 V
